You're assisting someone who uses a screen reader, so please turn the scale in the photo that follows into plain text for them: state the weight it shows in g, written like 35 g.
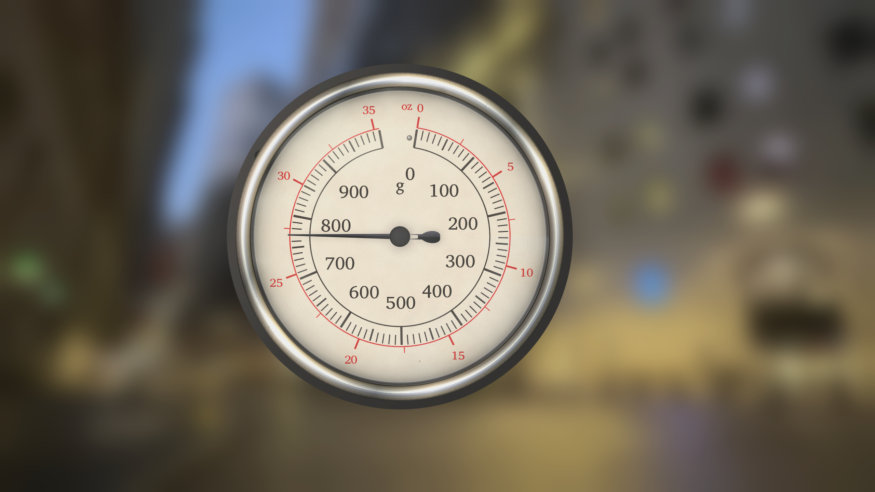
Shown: 770 g
